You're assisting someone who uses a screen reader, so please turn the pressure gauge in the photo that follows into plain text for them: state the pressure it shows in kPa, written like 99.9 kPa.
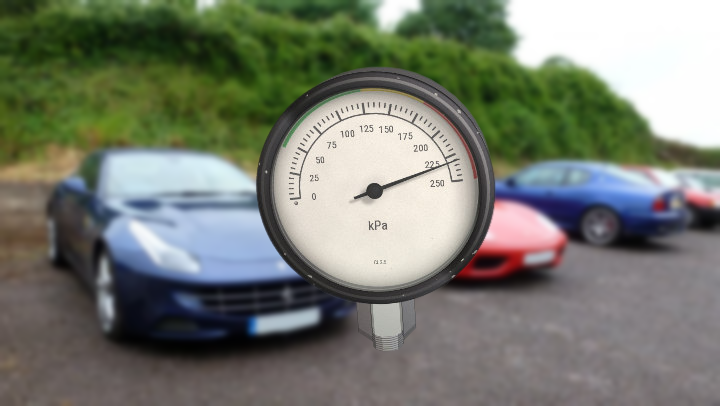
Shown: 230 kPa
